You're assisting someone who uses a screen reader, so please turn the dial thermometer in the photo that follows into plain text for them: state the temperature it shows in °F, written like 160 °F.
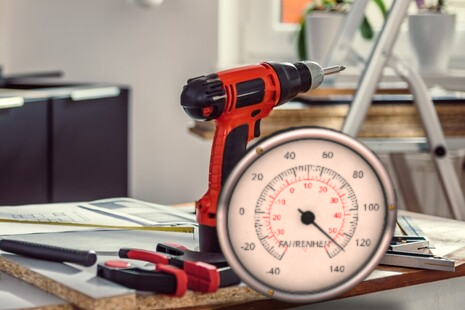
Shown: 130 °F
